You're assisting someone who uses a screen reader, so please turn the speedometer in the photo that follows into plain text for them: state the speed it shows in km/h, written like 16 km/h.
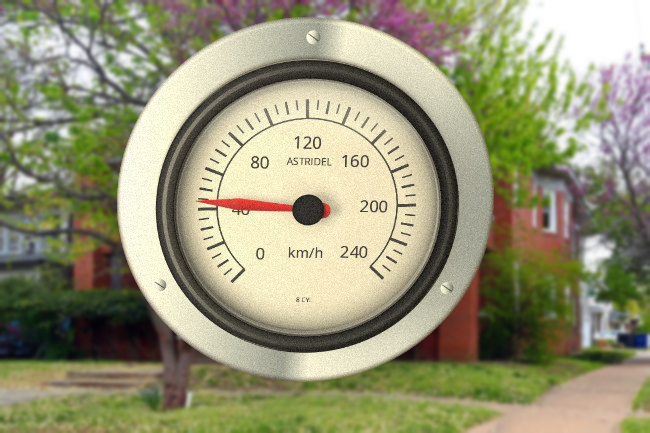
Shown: 45 km/h
